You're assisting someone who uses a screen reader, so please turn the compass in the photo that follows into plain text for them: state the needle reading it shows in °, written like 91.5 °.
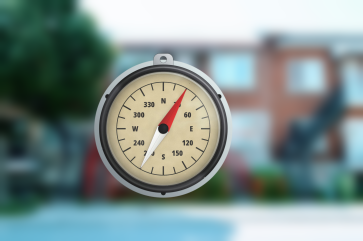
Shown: 30 °
